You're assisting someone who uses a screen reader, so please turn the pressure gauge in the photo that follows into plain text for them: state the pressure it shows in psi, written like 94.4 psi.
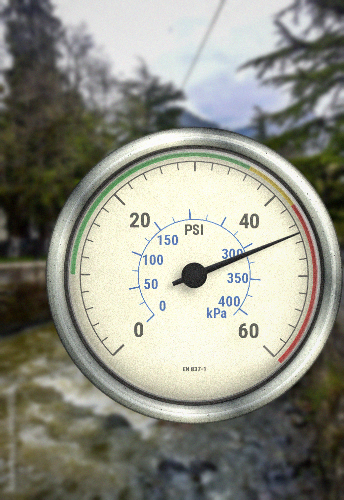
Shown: 45 psi
